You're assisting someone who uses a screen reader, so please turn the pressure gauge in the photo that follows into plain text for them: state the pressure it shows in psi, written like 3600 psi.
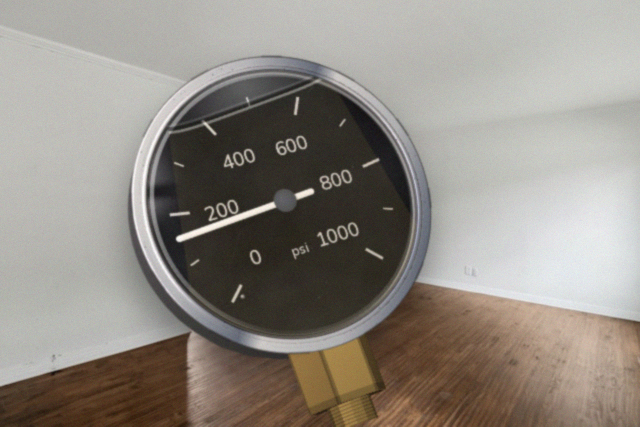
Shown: 150 psi
